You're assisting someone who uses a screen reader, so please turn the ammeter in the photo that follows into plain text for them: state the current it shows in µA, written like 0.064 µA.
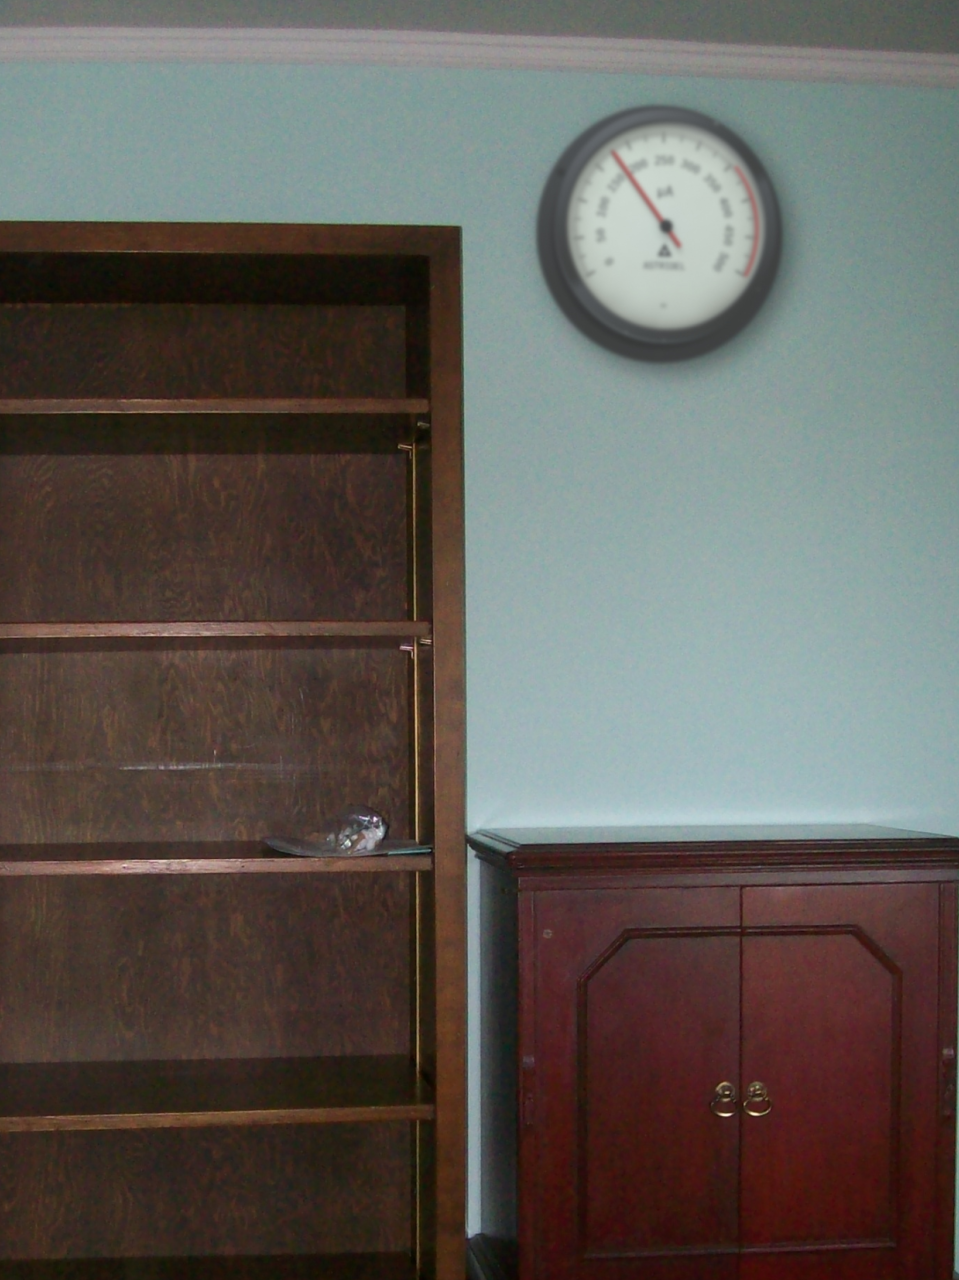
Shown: 175 µA
